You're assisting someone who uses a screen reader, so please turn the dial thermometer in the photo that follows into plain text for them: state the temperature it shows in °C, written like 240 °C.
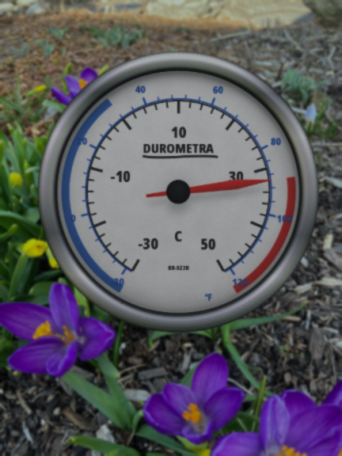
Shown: 32 °C
